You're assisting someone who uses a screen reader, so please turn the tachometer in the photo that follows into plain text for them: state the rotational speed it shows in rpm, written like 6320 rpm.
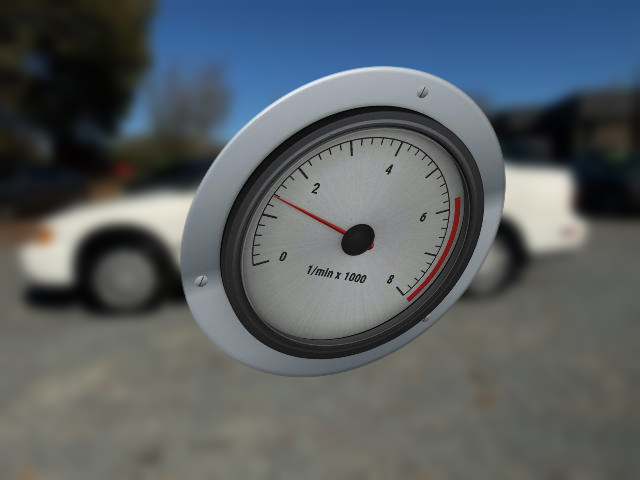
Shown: 1400 rpm
